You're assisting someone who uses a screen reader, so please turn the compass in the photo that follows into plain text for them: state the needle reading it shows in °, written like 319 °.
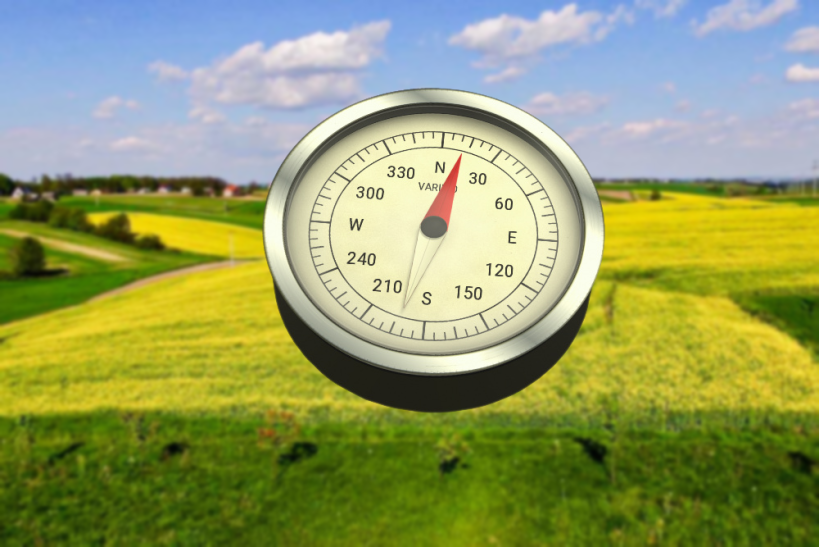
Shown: 12.5 °
